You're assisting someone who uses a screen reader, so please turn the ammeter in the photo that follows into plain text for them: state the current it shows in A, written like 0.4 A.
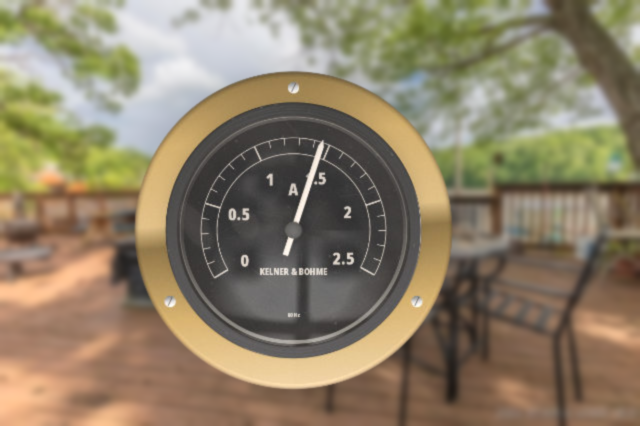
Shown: 1.45 A
